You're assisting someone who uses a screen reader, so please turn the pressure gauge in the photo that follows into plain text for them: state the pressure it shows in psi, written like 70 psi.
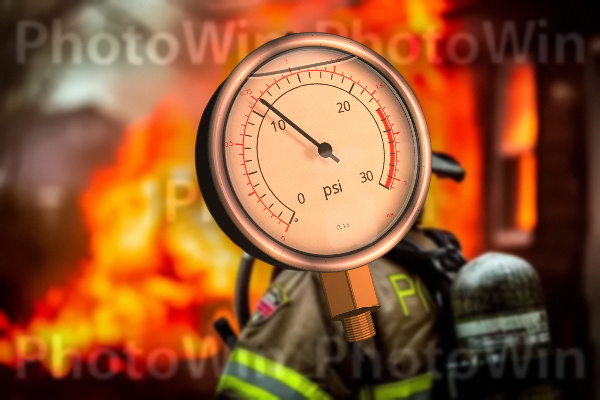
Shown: 11 psi
